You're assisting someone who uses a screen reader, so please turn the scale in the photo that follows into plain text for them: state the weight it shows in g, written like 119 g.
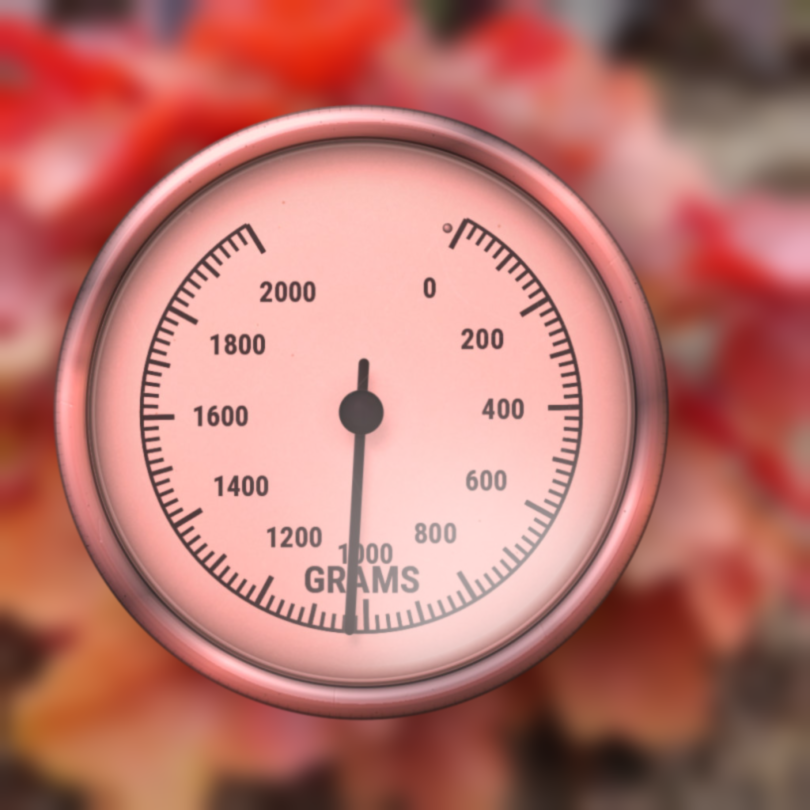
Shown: 1030 g
